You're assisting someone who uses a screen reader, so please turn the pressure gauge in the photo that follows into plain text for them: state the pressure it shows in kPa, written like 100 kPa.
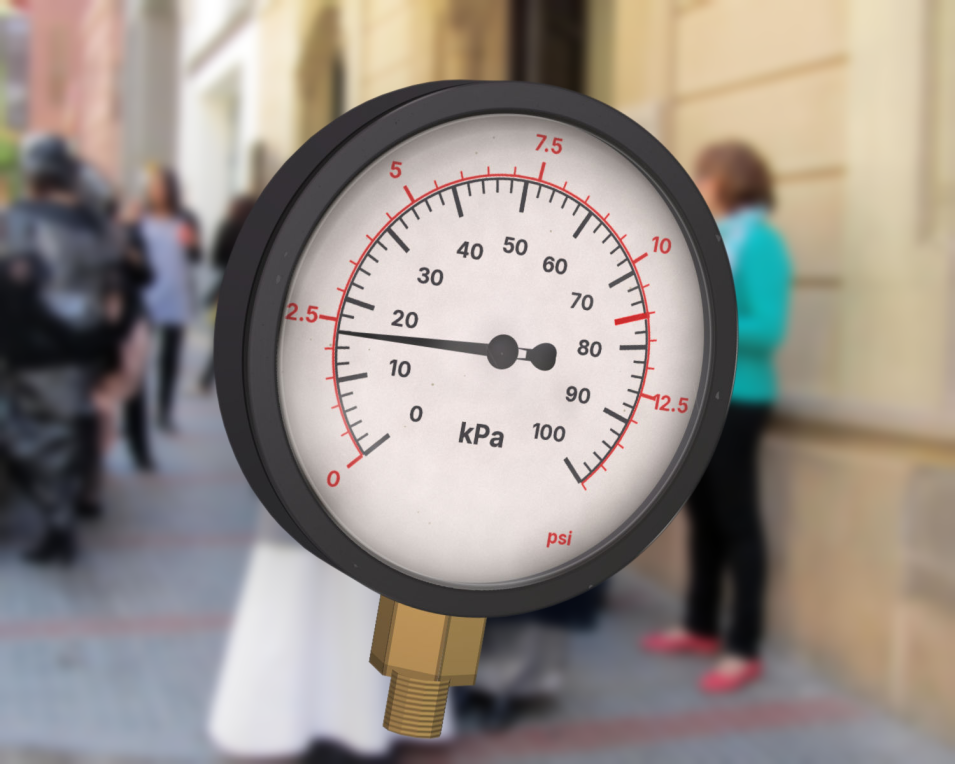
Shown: 16 kPa
